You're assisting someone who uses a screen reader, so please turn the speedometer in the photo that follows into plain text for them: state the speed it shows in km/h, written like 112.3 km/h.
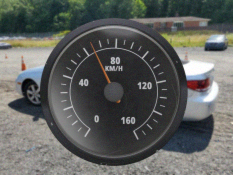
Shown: 65 km/h
